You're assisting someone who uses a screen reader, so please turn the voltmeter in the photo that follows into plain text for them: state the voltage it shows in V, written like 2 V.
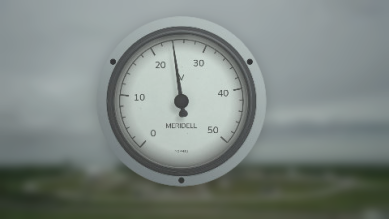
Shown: 24 V
